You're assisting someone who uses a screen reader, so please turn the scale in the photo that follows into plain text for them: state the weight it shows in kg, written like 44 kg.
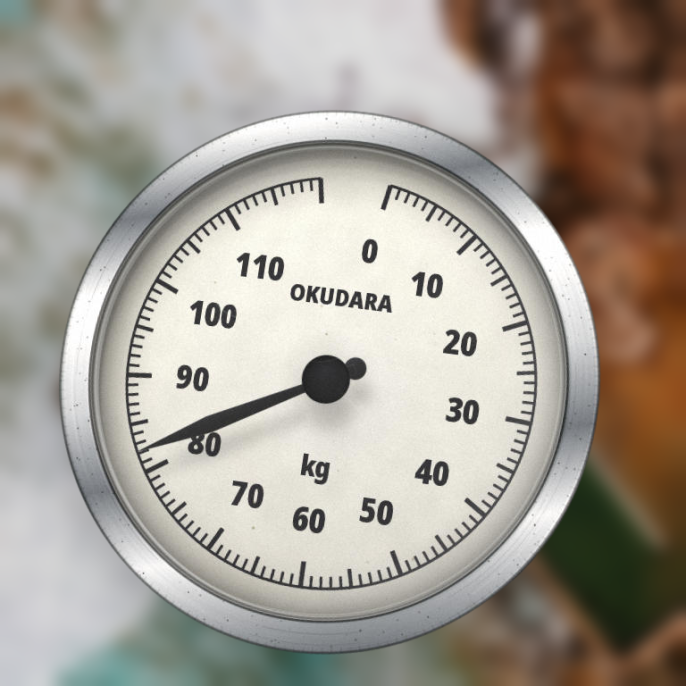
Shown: 82 kg
